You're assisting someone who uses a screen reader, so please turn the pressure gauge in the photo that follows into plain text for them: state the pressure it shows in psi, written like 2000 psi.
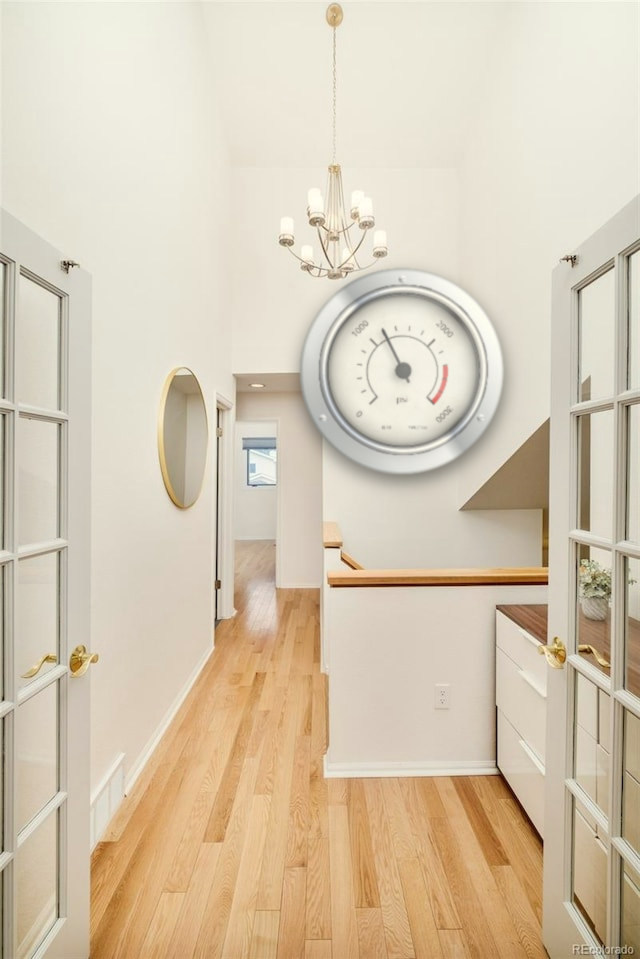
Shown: 1200 psi
